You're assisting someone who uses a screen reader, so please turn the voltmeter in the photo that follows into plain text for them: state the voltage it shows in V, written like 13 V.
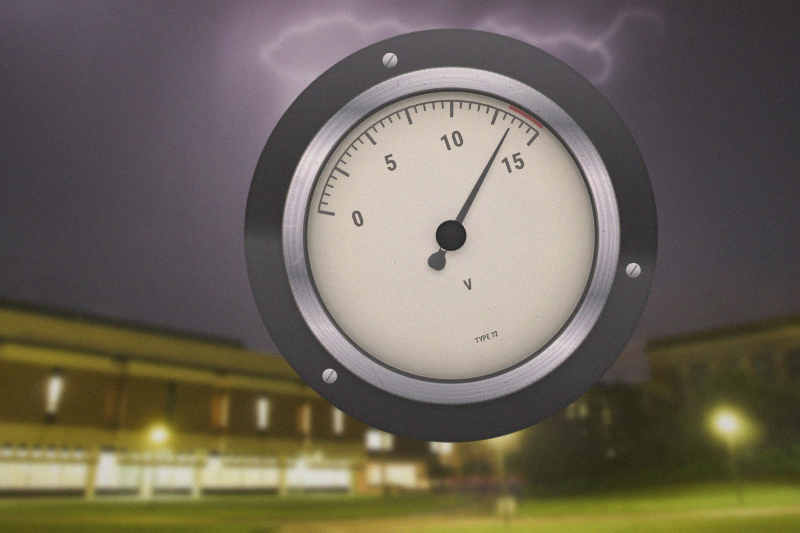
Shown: 13.5 V
